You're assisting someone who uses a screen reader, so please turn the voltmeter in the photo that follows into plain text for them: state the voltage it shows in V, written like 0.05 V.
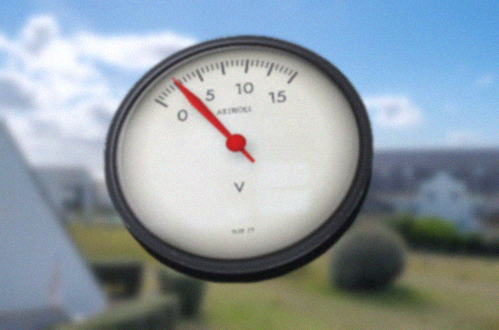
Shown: 2.5 V
